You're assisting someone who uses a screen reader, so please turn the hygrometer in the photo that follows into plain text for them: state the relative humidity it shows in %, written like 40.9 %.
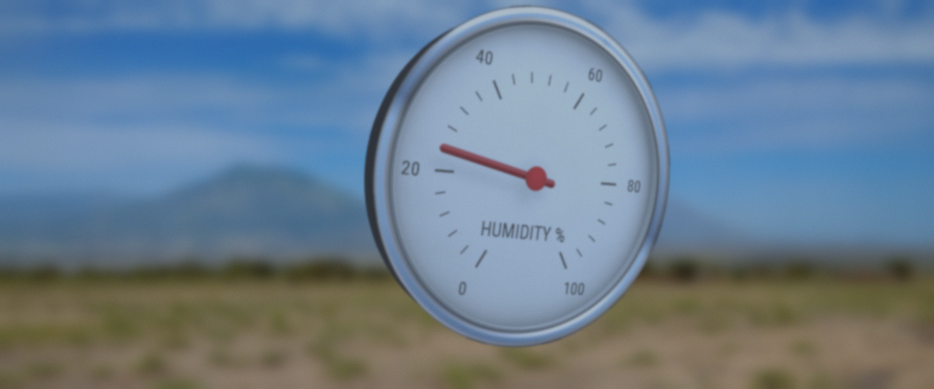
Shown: 24 %
